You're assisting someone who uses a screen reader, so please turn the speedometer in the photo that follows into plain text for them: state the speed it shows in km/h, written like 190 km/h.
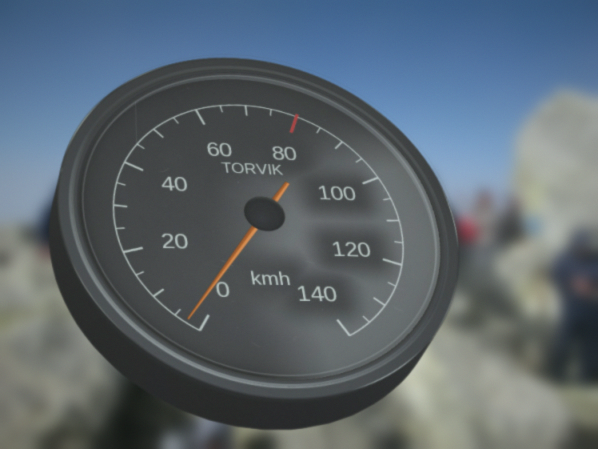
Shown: 2.5 km/h
